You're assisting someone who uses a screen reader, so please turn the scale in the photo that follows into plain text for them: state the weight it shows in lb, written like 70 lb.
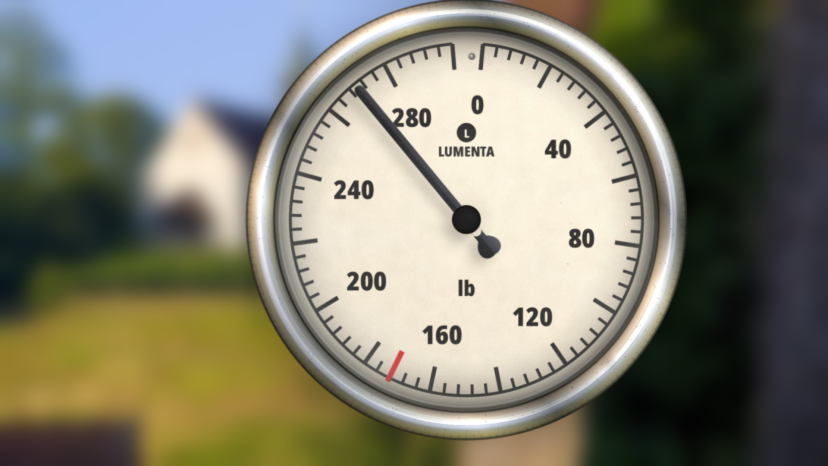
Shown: 270 lb
